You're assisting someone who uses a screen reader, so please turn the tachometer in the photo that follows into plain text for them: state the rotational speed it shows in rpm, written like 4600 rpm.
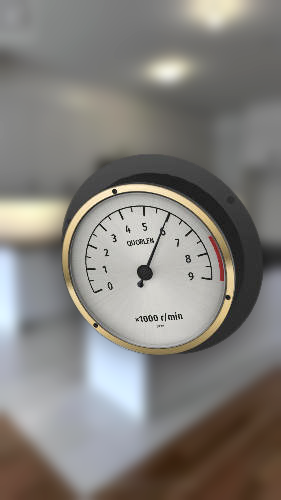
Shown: 6000 rpm
